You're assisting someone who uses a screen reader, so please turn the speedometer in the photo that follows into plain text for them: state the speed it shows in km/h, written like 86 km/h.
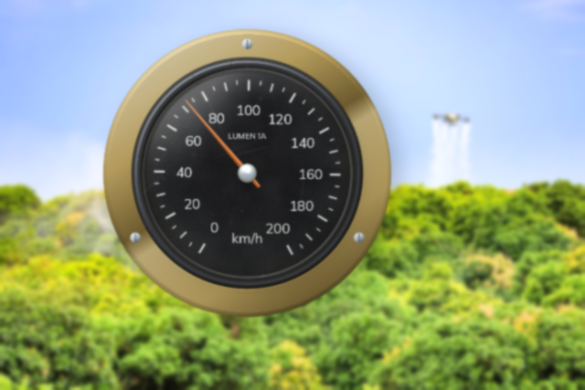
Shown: 72.5 km/h
